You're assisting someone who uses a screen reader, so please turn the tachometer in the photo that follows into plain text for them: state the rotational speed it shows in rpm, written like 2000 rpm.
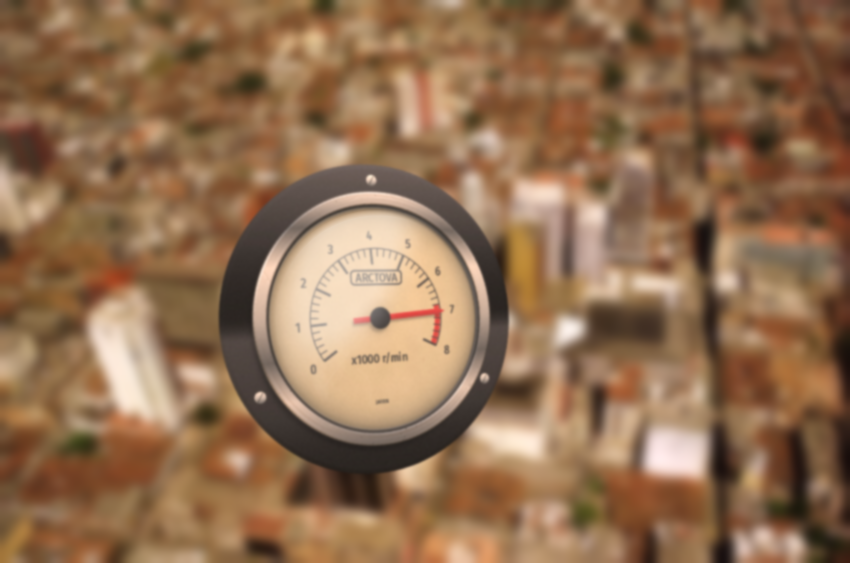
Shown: 7000 rpm
